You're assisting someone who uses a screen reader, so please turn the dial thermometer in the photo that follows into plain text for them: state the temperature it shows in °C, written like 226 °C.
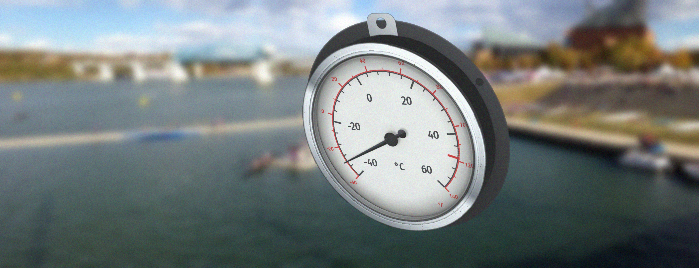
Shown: -34 °C
